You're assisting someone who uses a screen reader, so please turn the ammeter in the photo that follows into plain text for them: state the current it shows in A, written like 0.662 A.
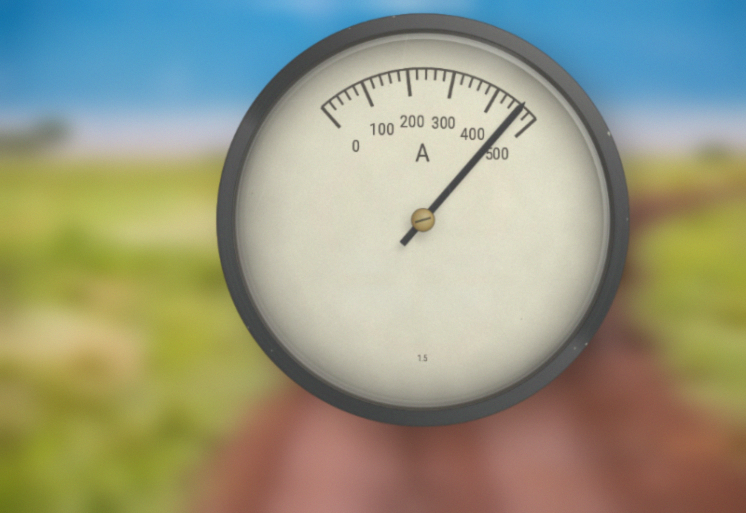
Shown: 460 A
